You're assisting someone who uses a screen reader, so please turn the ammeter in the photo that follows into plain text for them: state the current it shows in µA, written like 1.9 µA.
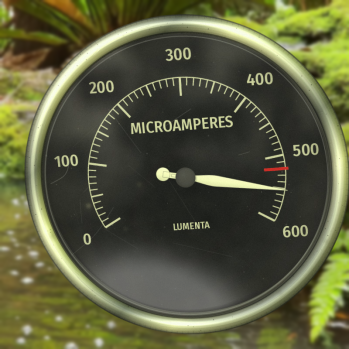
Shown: 550 µA
